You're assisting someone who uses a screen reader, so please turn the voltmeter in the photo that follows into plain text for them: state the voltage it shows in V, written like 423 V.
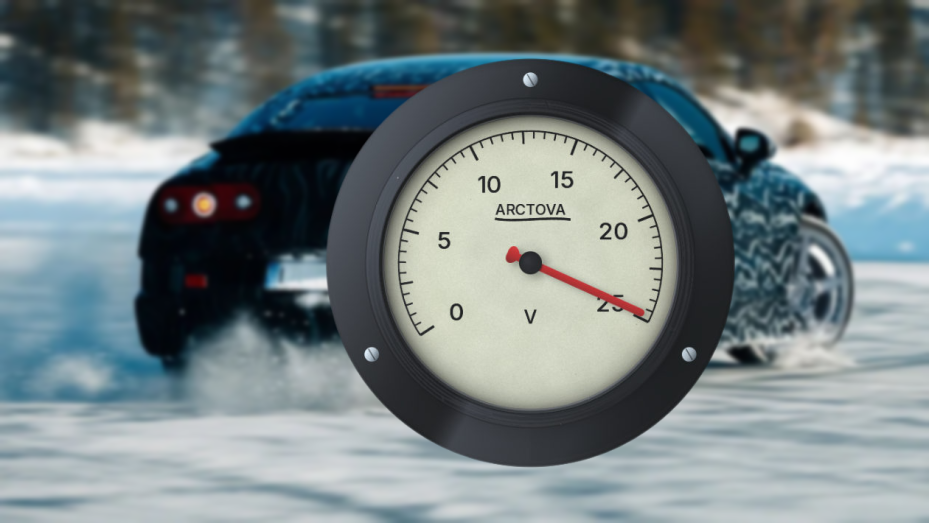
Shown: 24.75 V
